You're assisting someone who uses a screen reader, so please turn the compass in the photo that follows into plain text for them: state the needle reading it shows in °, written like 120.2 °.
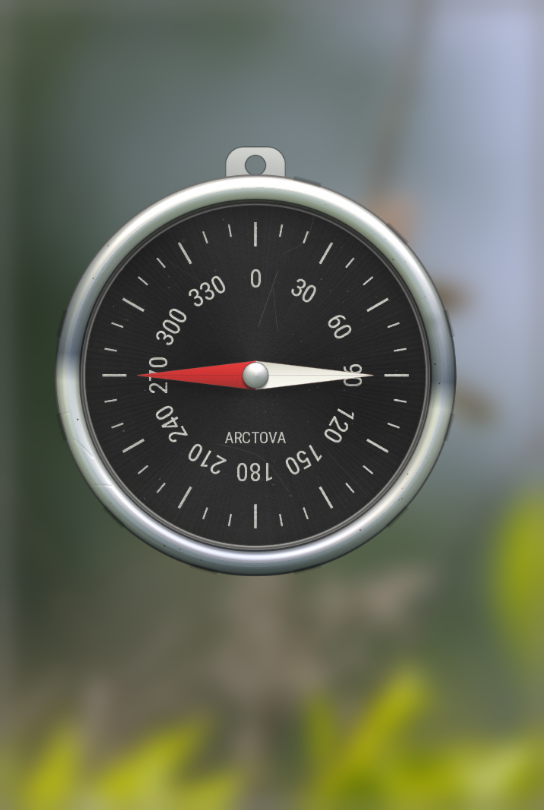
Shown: 270 °
